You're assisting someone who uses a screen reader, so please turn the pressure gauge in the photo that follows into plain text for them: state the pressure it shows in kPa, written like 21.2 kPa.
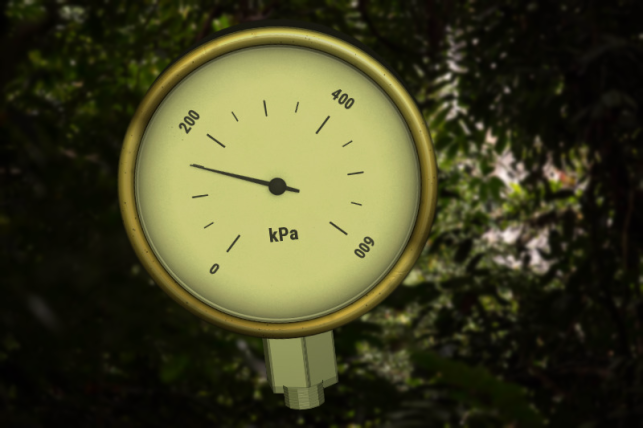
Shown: 150 kPa
